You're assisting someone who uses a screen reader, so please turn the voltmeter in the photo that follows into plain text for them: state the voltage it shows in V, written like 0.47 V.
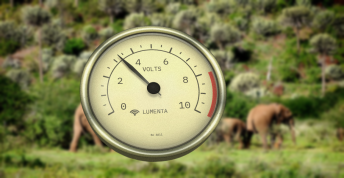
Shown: 3.25 V
